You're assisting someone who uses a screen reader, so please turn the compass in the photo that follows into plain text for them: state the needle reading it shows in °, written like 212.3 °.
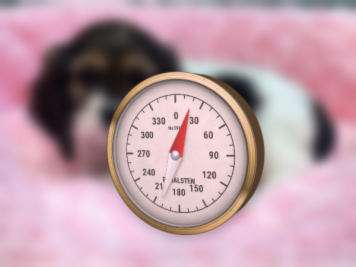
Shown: 20 °
